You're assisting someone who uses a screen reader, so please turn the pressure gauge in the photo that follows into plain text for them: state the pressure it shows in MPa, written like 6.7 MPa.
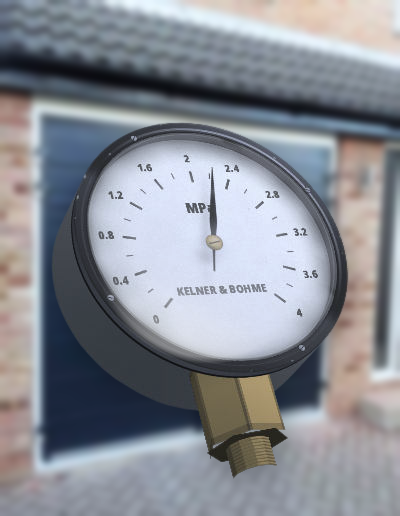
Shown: 2.2 MPa
